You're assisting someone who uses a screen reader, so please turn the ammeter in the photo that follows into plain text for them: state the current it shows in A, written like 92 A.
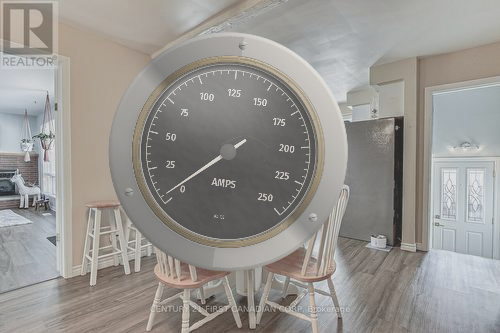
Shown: 5 A
